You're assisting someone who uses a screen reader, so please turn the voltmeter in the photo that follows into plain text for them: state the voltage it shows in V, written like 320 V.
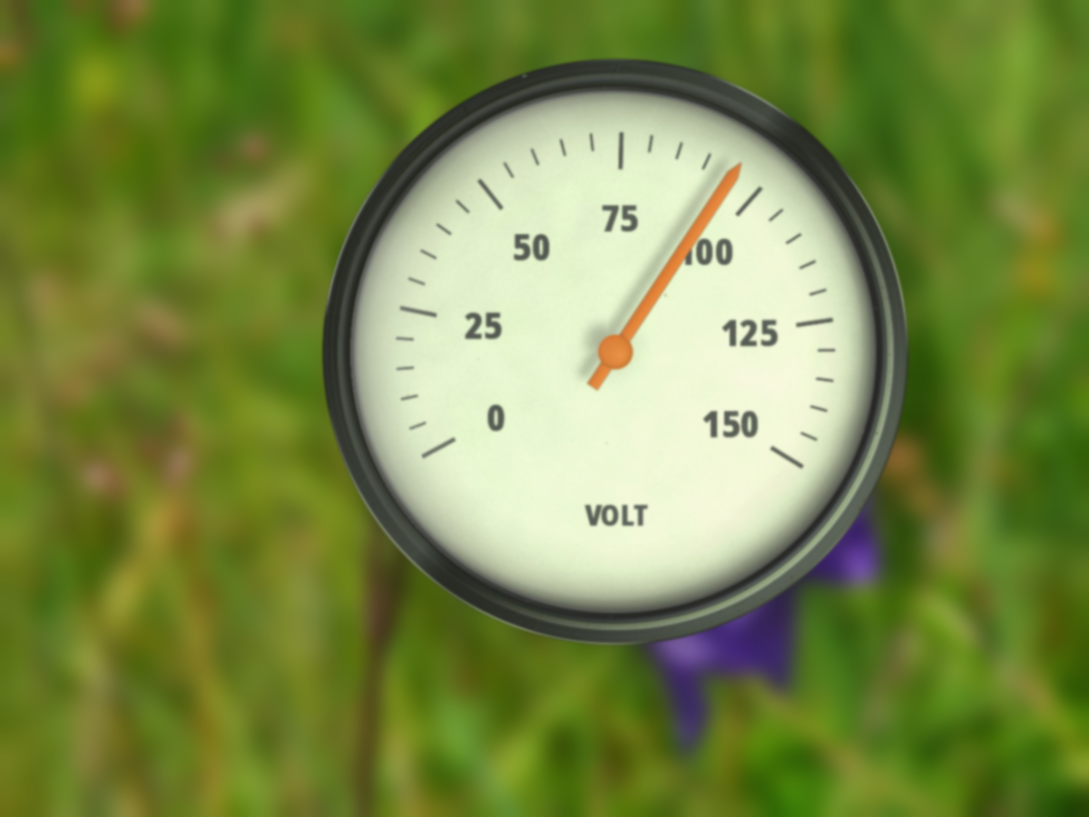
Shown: 95 V
